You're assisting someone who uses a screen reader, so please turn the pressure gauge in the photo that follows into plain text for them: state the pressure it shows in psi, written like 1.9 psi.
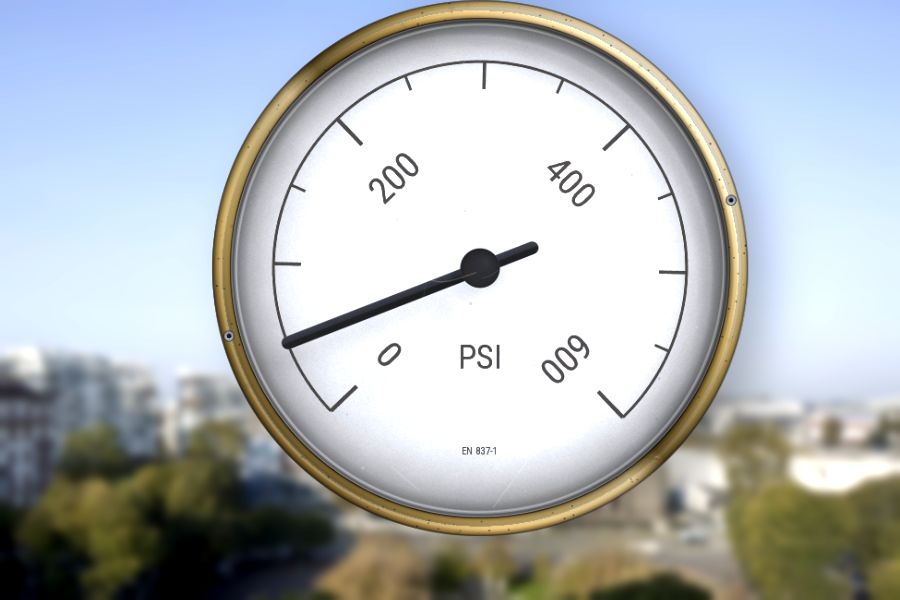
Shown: 50 psi
